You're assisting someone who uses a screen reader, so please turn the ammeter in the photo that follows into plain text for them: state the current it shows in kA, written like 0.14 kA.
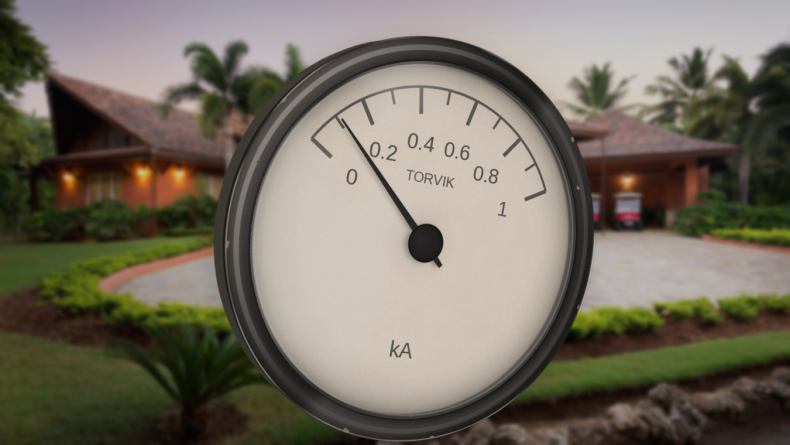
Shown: 0.1 kA
